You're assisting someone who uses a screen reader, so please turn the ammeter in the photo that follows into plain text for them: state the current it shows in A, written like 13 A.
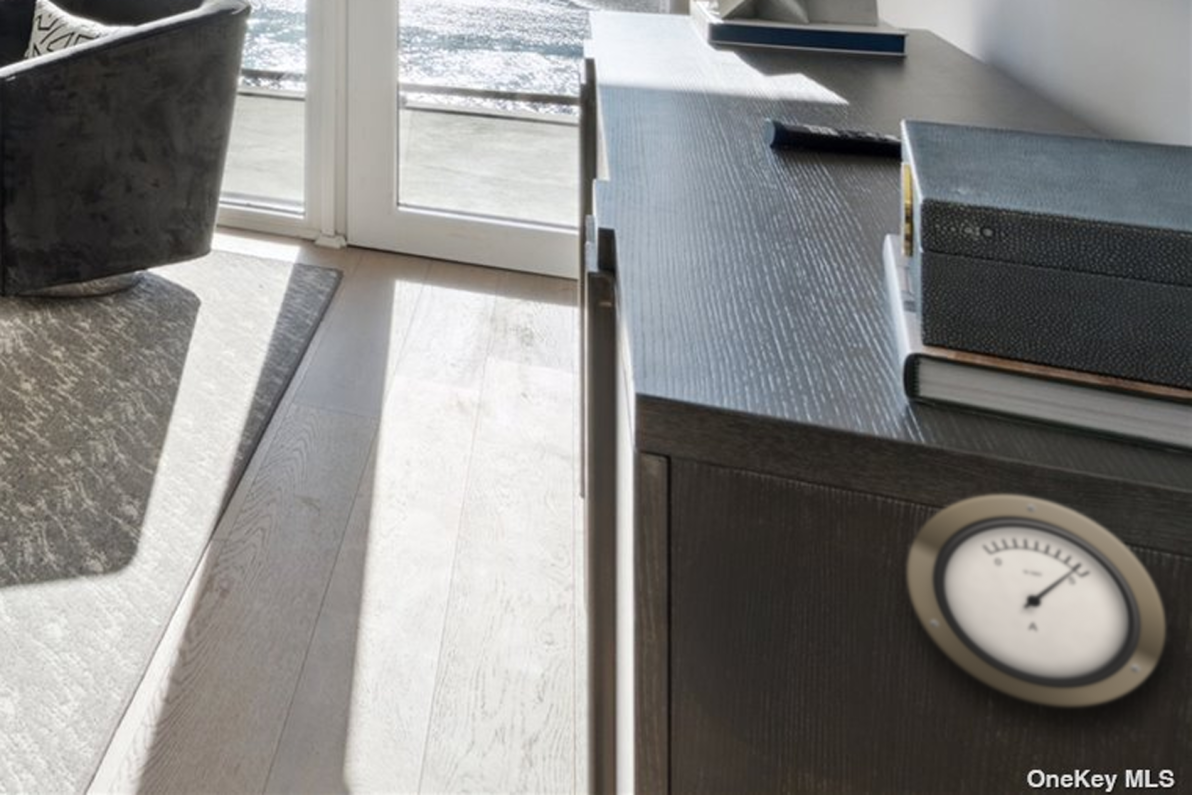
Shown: 4.5 A
